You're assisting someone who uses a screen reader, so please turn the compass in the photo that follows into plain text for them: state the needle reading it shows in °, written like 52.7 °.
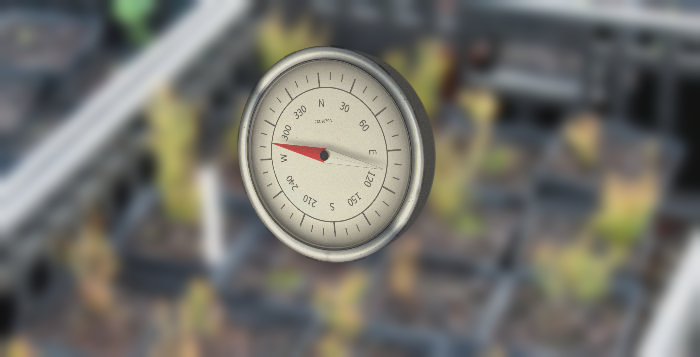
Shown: 285 °
